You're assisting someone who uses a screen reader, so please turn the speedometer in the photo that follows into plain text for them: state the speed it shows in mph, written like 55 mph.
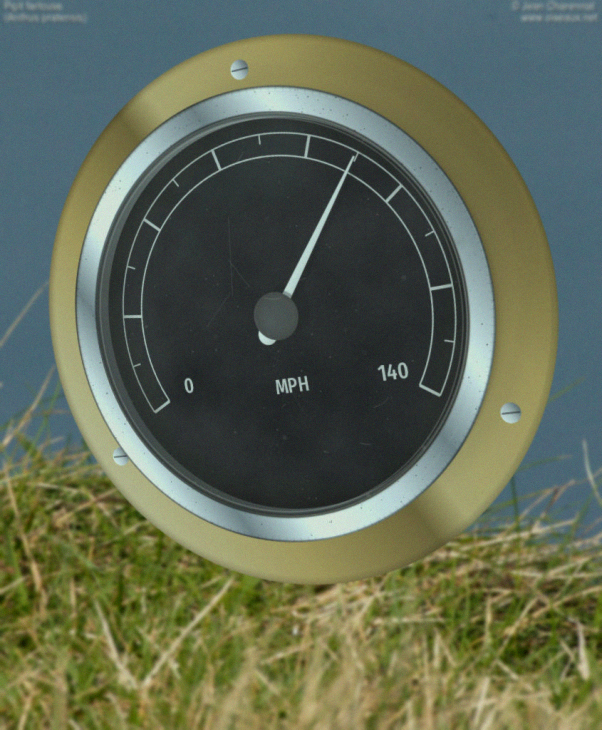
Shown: 90 mph
